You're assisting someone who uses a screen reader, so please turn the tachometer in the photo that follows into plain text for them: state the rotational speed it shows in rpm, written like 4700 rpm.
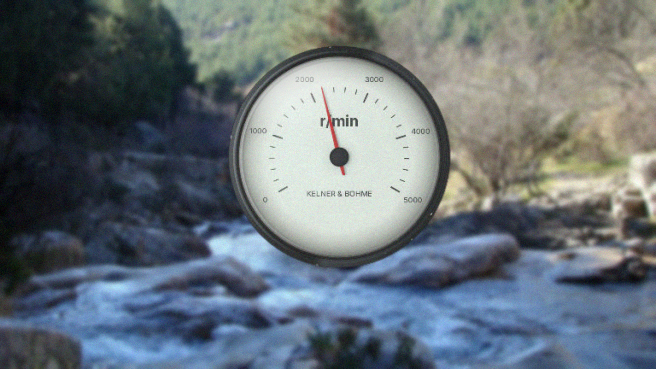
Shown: 2200 rpm
